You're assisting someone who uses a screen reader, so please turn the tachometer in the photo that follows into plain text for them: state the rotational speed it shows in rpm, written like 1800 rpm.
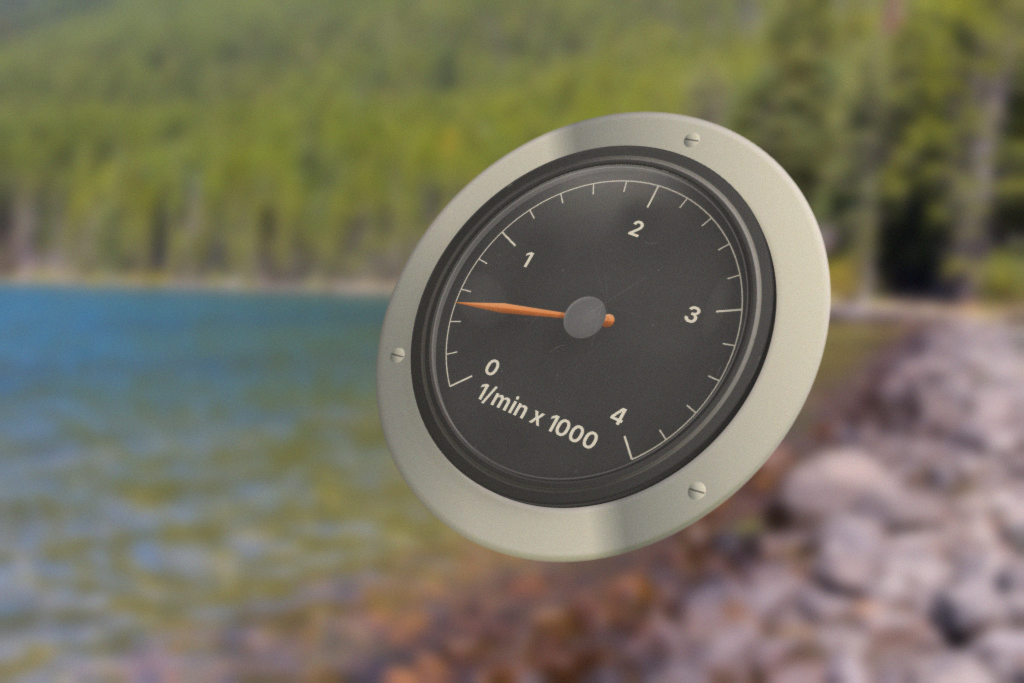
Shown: 500 rpm
